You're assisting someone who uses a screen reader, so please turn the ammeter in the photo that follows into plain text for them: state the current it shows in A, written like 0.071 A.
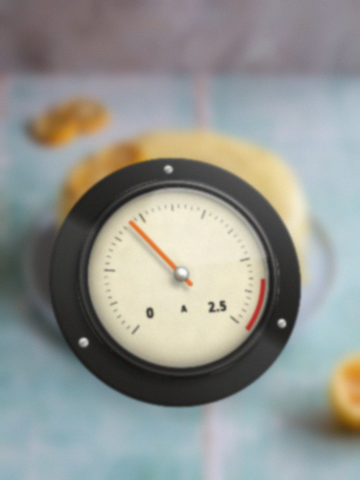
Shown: 0.9 A
